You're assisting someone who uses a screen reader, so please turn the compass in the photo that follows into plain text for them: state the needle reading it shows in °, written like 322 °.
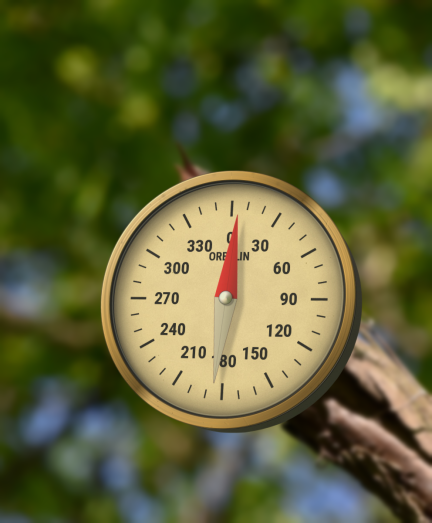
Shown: 5 °
